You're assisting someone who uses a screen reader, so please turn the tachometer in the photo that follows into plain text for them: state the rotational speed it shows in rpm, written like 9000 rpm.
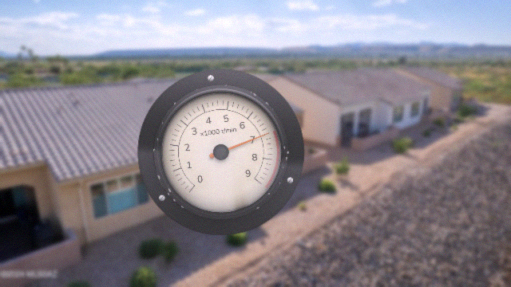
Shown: 7000 rpm
